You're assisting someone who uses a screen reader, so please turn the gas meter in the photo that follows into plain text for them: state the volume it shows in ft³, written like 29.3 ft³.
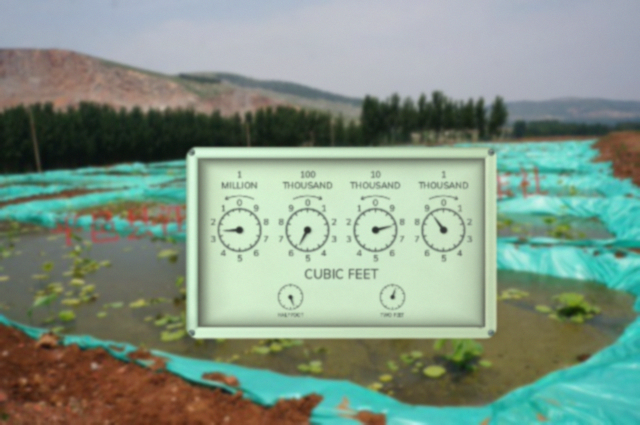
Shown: 257900 ft³
